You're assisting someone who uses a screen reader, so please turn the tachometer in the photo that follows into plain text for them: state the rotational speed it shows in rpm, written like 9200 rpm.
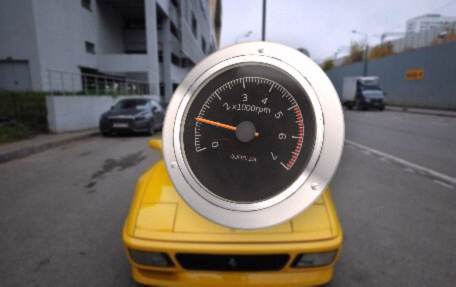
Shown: 1000 rpm
